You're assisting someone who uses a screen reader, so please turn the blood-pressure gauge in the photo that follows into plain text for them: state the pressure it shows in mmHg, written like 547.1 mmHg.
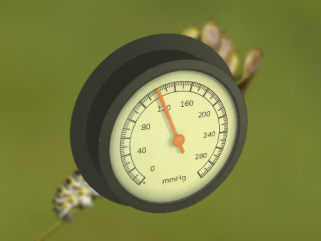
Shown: 120 mmHg
